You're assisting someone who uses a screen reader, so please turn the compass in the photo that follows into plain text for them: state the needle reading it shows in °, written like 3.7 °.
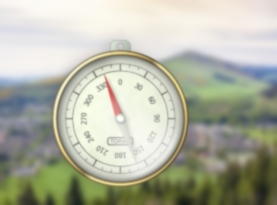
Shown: 340 °
